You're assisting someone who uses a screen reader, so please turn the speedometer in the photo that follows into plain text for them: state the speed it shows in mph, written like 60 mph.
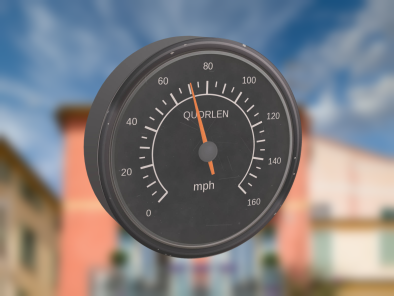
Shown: 70 mph
